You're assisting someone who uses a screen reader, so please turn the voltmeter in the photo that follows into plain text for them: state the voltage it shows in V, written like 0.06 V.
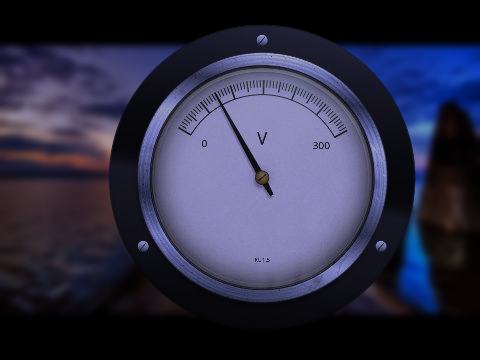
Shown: 75 V
